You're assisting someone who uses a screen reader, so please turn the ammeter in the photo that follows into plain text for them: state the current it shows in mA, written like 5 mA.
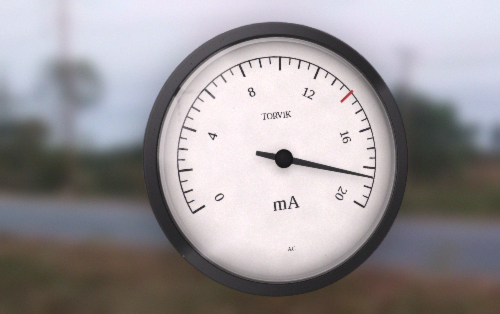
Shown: 18.5 mA
